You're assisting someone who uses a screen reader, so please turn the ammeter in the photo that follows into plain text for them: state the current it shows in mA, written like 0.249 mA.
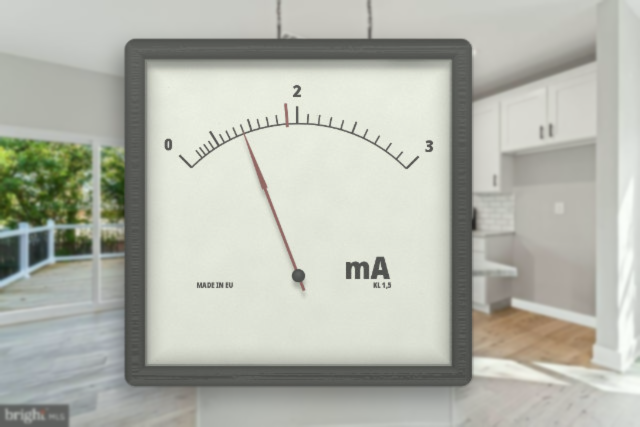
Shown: 1.4 mA
